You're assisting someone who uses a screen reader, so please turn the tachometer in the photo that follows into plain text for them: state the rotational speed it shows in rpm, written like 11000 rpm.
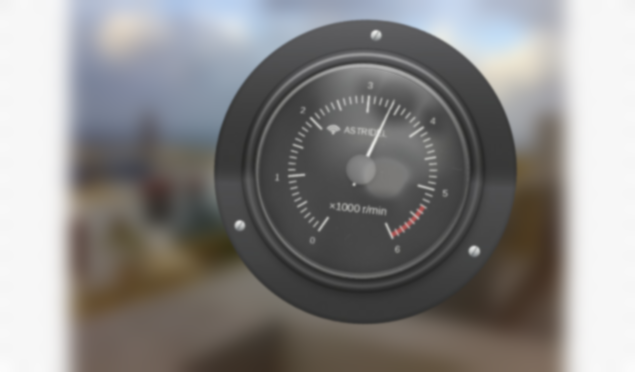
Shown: 3400 rpm
